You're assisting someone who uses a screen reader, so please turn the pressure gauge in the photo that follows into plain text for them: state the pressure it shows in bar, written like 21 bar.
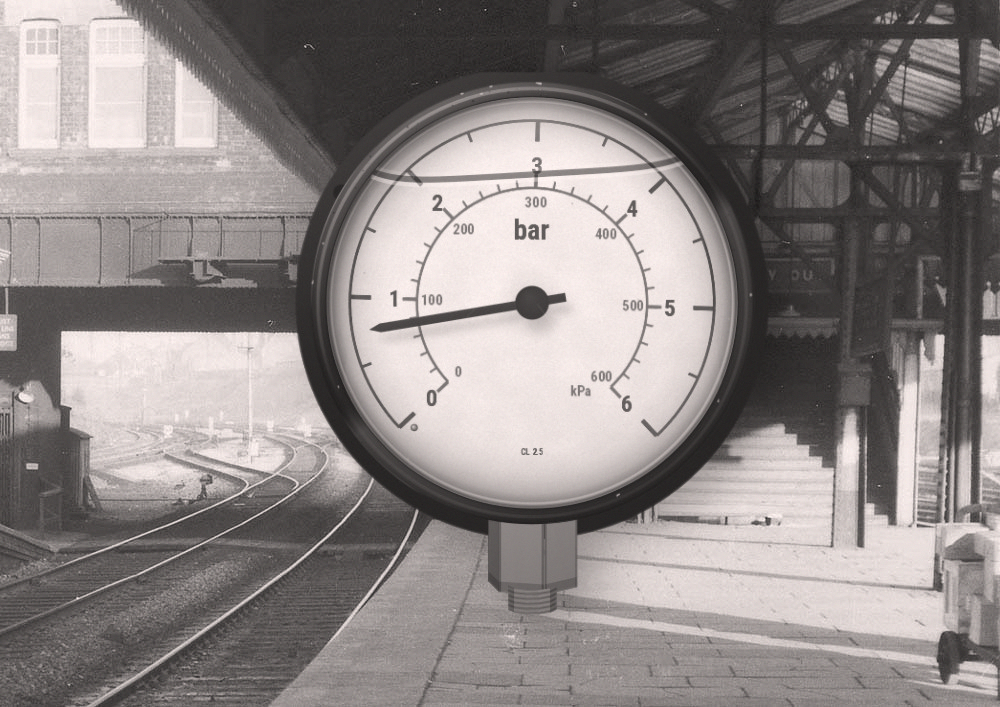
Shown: 0.75 bar
